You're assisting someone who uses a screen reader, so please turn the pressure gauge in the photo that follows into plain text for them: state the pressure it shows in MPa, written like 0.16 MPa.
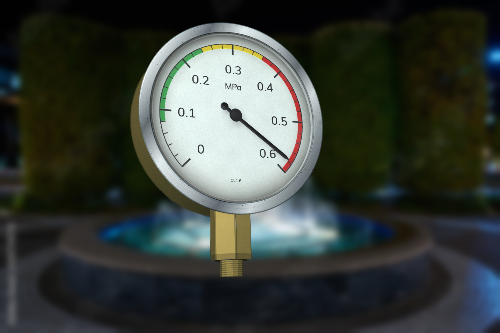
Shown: 0.58 MPa
